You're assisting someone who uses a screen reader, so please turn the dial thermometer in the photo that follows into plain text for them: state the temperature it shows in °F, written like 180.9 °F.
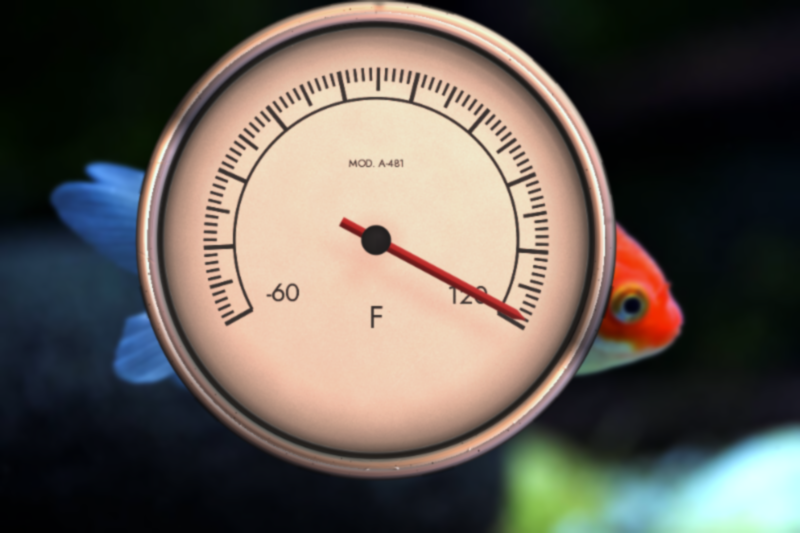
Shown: 118 °F
